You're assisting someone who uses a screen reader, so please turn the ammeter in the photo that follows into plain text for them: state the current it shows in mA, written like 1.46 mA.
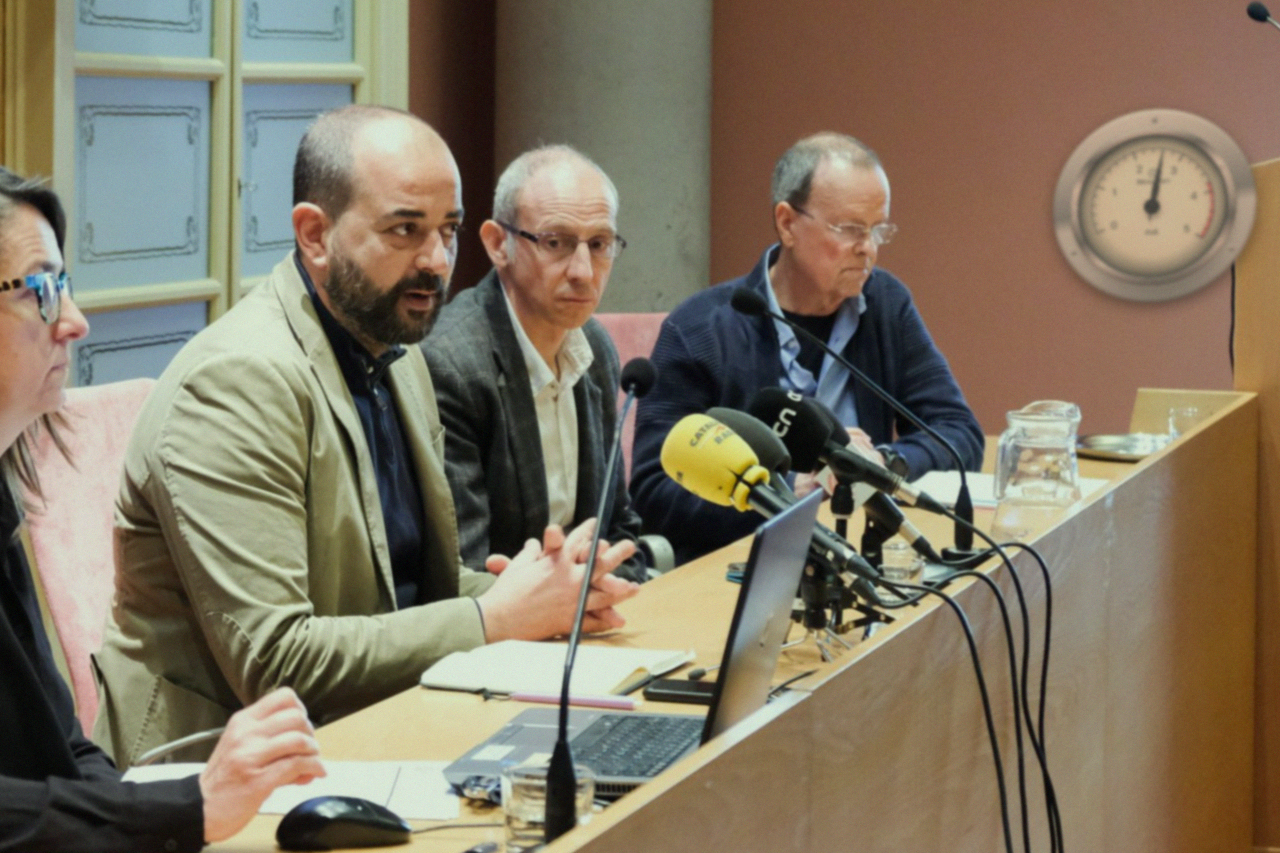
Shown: 2.6 mA
